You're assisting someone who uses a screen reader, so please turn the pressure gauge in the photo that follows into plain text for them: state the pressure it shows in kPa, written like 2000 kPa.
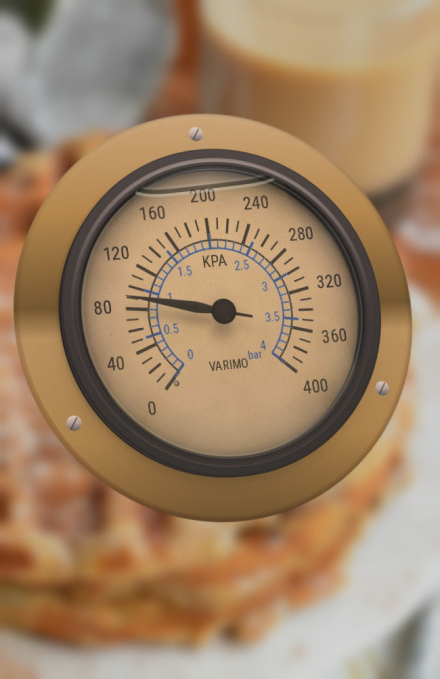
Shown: 90 kPa
